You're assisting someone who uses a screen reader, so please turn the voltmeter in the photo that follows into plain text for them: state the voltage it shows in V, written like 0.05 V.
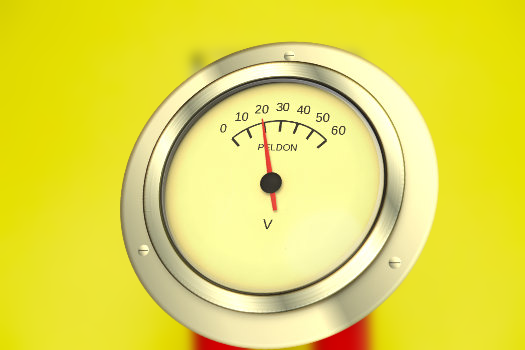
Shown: 20 V
